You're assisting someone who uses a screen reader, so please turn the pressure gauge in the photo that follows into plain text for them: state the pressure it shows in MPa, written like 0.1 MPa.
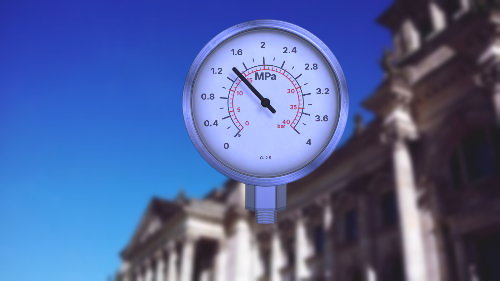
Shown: 1.4 MPa
